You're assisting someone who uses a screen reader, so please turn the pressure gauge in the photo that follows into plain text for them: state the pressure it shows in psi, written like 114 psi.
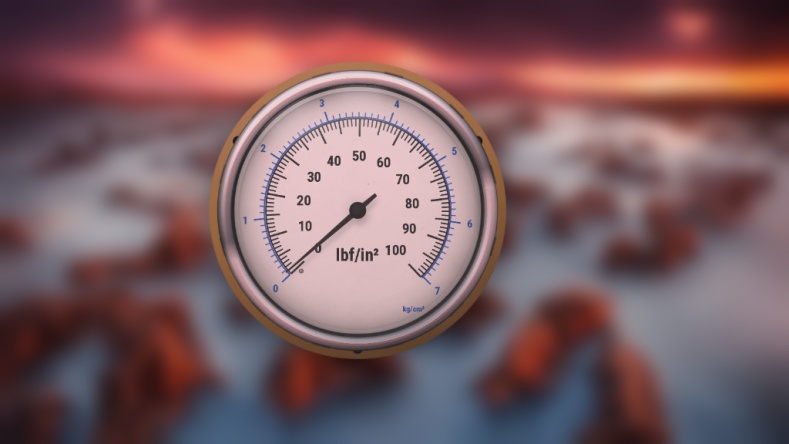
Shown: 1 psi
